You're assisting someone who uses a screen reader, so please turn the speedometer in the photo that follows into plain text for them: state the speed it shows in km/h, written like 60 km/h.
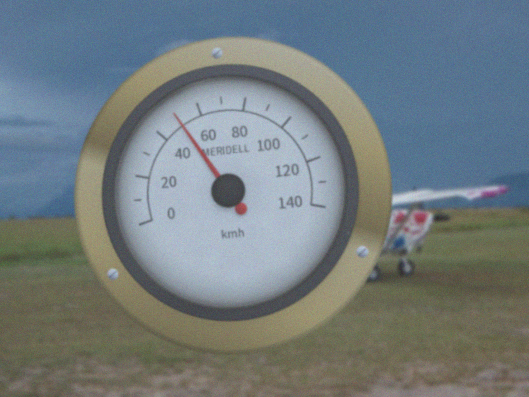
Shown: 50 km/h
